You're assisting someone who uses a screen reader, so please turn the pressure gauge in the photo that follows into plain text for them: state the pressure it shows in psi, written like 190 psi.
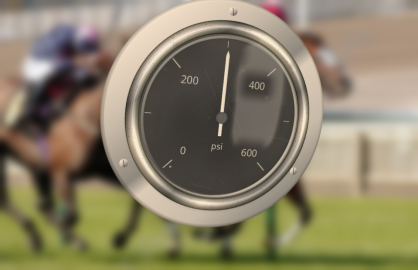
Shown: 300 psi
